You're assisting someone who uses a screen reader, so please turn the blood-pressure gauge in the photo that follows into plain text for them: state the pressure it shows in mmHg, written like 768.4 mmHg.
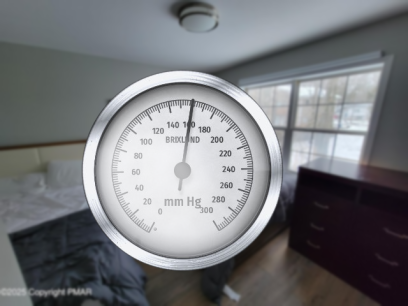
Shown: 160 mmHg
